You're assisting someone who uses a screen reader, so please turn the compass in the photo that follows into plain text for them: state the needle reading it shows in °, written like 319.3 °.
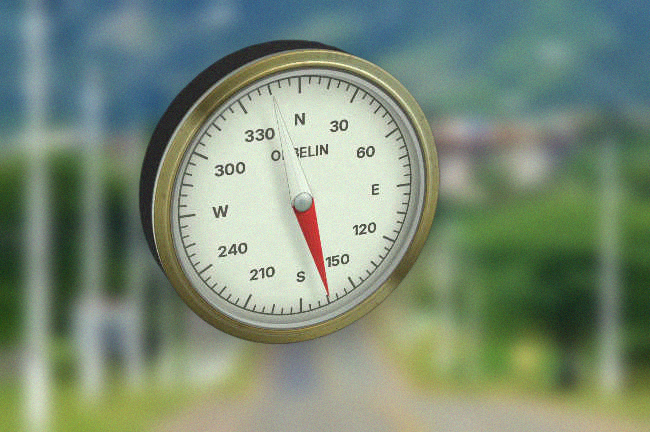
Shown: 165 °
